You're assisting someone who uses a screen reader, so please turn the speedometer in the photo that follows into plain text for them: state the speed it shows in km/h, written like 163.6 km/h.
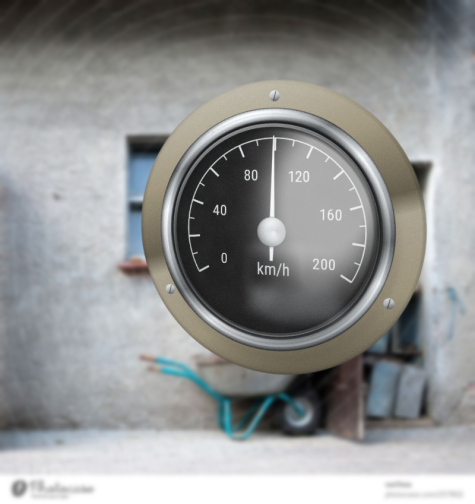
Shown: 100 km/h
